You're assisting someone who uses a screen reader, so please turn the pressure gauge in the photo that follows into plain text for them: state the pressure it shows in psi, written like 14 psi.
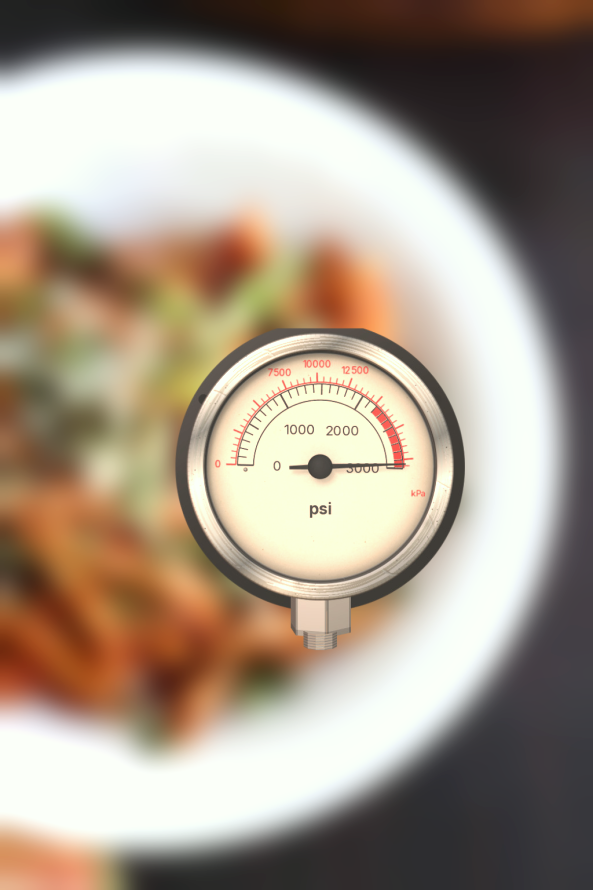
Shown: 2950 psi
